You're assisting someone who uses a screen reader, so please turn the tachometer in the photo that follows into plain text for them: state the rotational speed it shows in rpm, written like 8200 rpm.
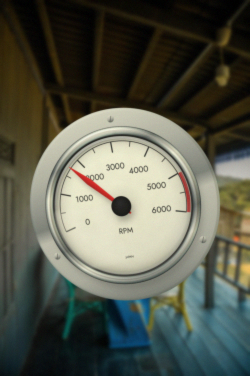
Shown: 1750 rpm
